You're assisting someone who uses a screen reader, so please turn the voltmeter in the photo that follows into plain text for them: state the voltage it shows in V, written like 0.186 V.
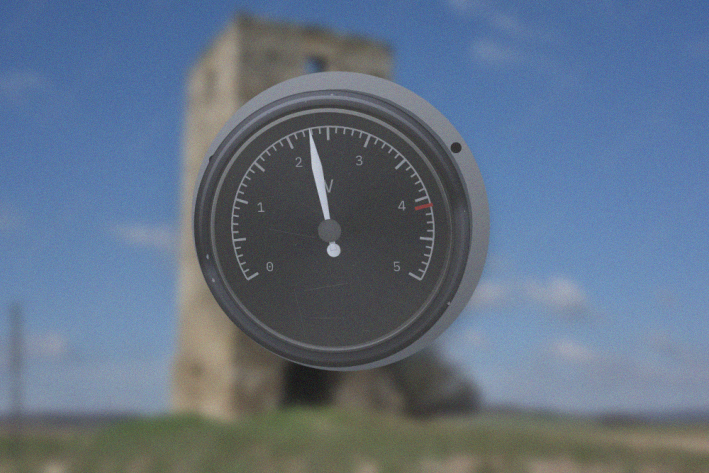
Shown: 2.3 V
